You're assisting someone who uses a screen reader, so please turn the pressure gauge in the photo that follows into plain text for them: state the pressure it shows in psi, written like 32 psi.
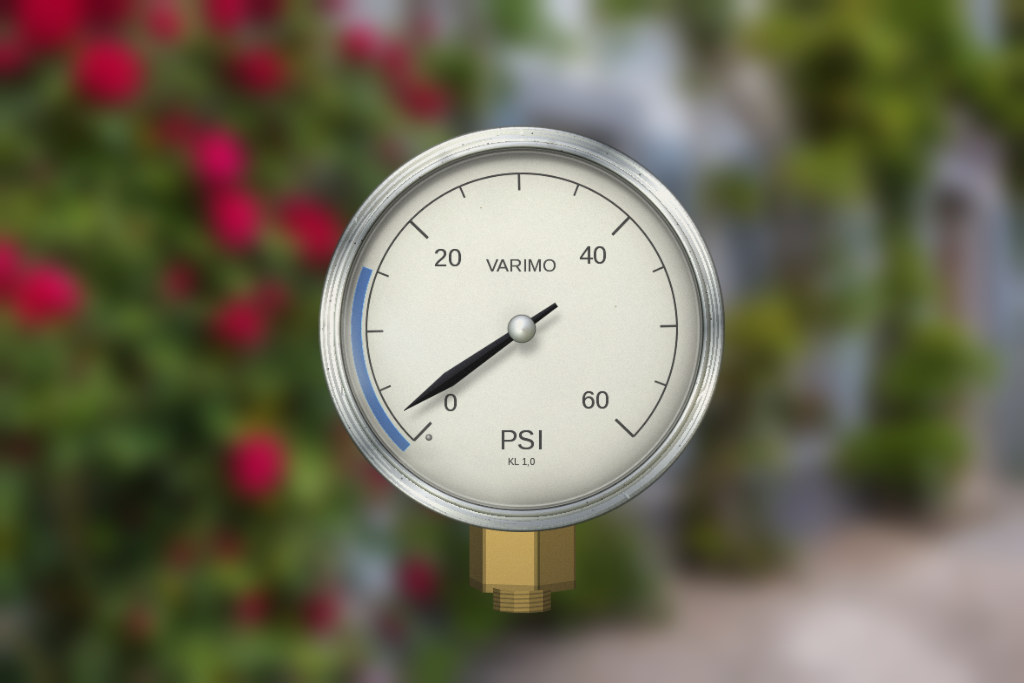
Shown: 2.5 psi
